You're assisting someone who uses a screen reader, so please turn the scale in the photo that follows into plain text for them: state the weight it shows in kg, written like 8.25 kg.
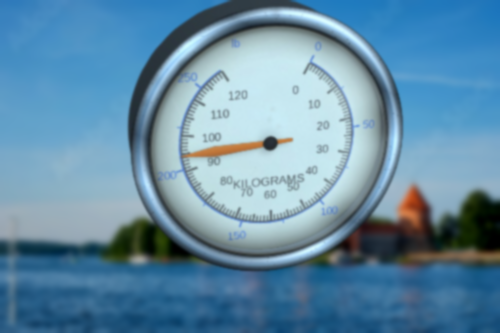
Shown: 95 kg
